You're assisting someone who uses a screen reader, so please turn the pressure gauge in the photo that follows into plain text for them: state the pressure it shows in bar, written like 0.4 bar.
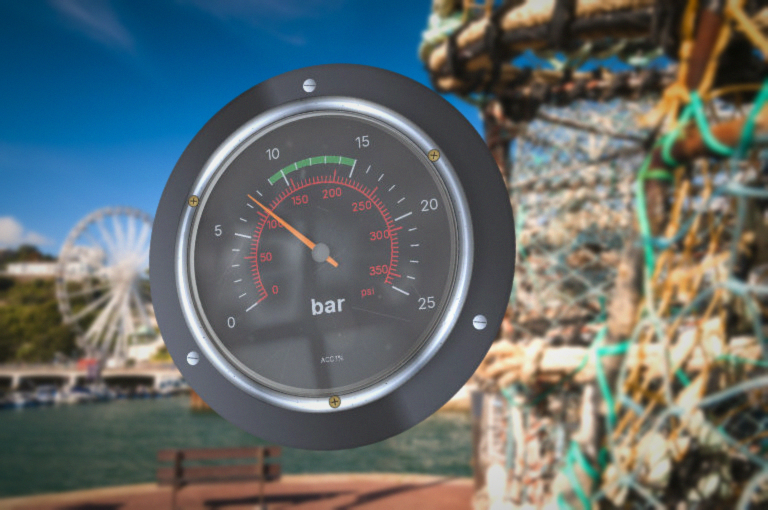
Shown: 7.5 bar
